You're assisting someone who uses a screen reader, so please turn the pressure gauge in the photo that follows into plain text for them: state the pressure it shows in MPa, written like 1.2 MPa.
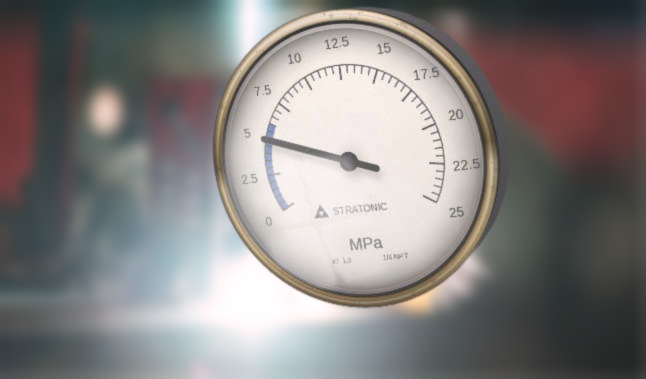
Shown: 5 MPa
